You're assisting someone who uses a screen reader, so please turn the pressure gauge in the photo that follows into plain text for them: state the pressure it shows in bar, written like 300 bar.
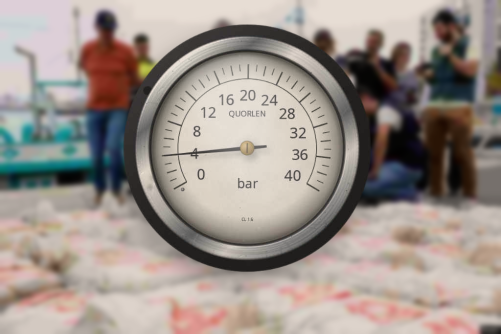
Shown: 4 bar
